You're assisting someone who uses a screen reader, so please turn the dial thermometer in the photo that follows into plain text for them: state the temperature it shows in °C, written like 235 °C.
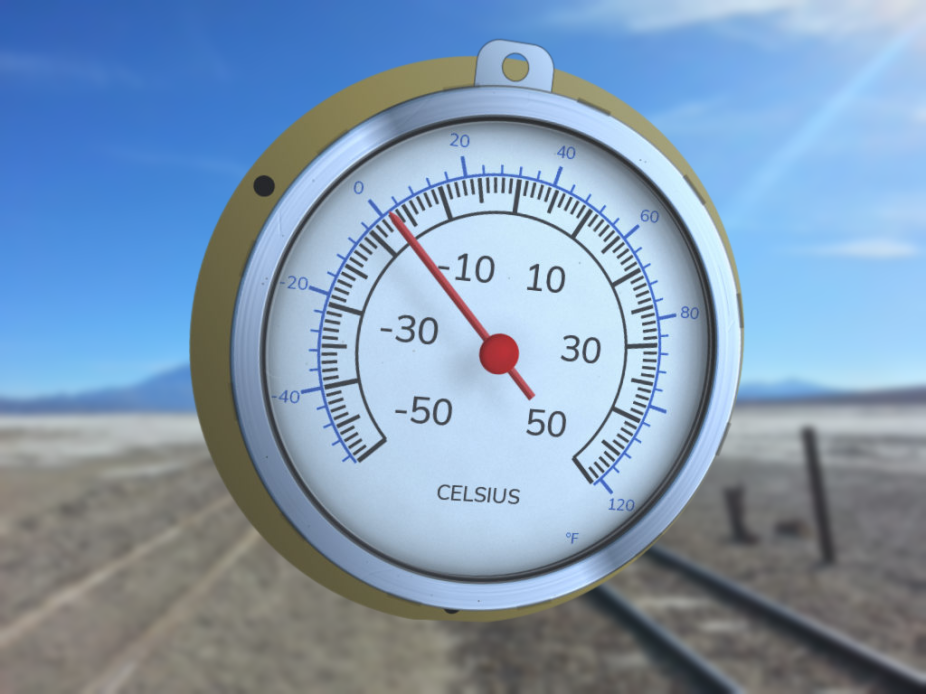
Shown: -17 °C
